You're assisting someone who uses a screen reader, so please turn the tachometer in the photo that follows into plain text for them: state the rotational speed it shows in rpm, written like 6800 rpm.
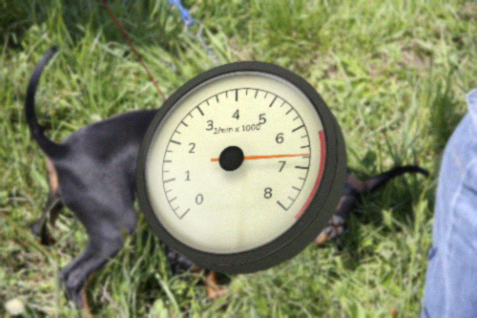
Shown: 6750 rpm
